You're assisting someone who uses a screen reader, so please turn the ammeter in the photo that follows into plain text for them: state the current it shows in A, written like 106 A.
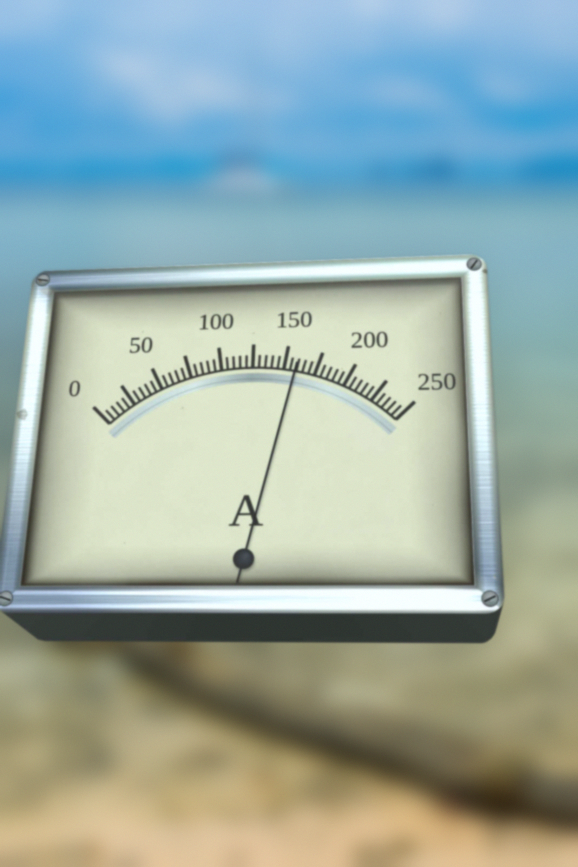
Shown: 160 A
